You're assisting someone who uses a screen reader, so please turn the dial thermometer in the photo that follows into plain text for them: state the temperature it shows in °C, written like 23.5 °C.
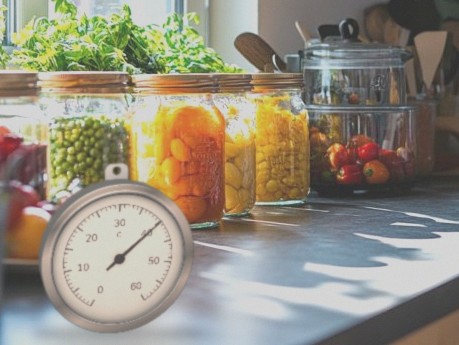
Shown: 40 °C
